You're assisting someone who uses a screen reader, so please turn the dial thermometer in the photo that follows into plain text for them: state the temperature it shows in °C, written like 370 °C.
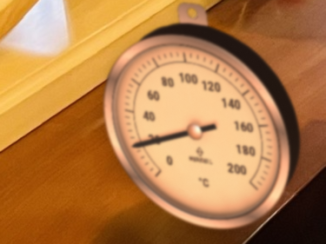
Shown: 20 °C
